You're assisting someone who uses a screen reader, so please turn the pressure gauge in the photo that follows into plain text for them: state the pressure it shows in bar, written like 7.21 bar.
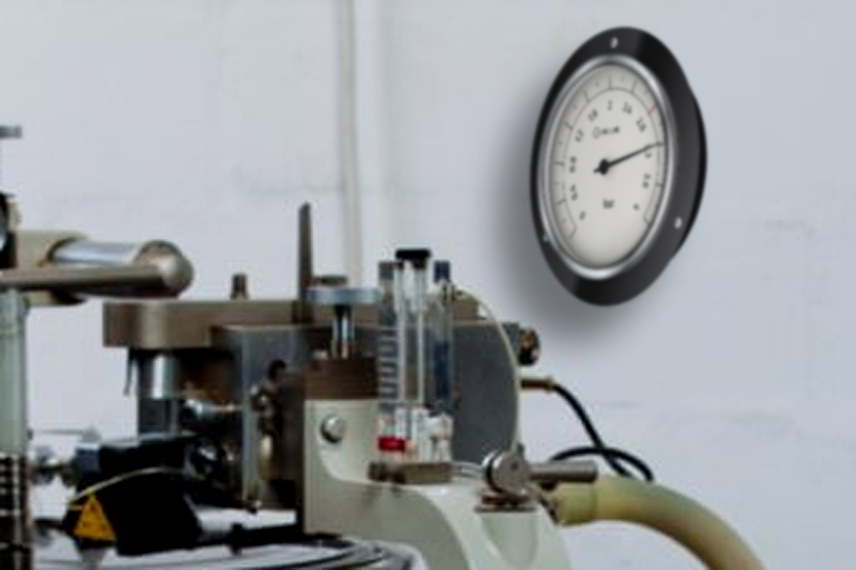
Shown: 3.2 bar
